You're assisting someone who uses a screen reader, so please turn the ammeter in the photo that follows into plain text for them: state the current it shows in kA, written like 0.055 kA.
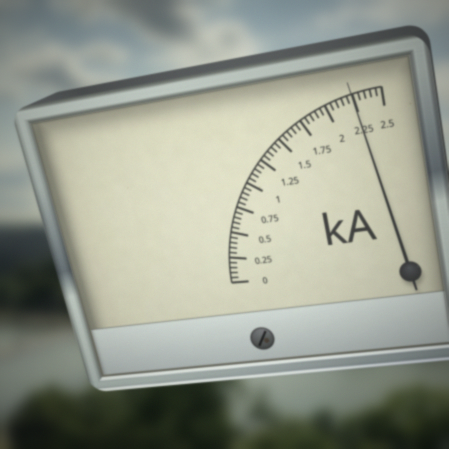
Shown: 2.25 kA
